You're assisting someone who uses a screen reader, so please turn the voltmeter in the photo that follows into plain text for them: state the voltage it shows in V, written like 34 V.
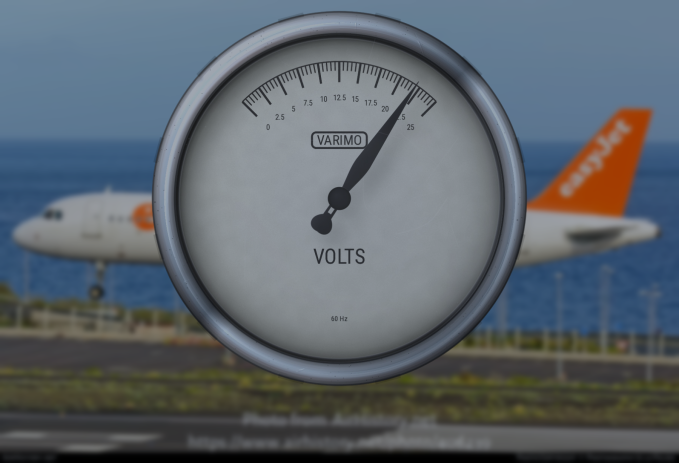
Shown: 22 V
